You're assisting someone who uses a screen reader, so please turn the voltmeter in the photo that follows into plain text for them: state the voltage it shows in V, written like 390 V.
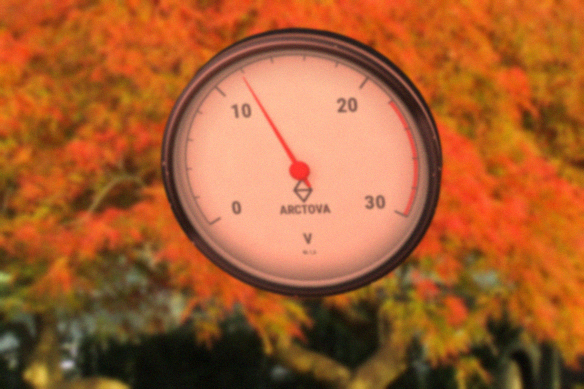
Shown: 12 V
